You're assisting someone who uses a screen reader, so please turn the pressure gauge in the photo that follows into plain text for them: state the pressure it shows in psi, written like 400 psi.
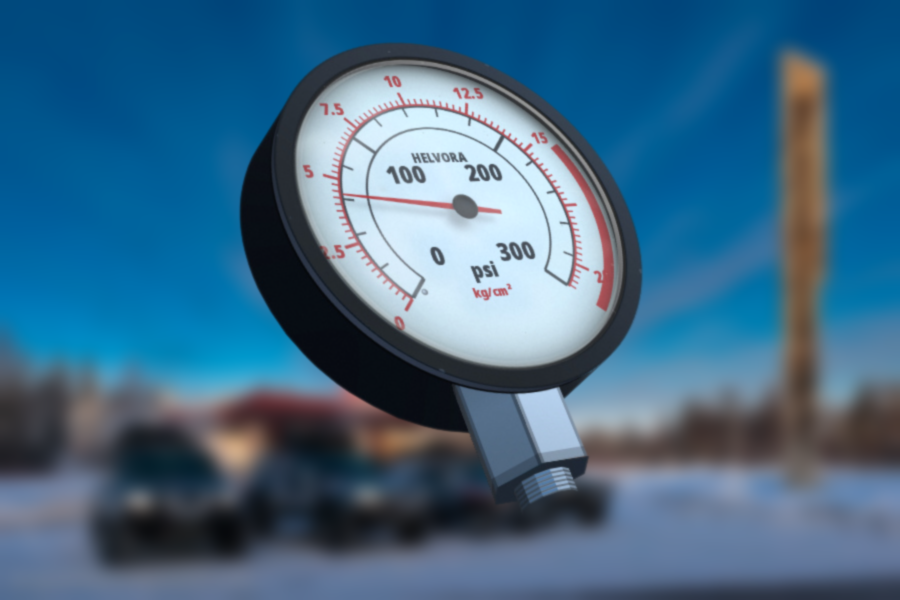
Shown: 60 psi
